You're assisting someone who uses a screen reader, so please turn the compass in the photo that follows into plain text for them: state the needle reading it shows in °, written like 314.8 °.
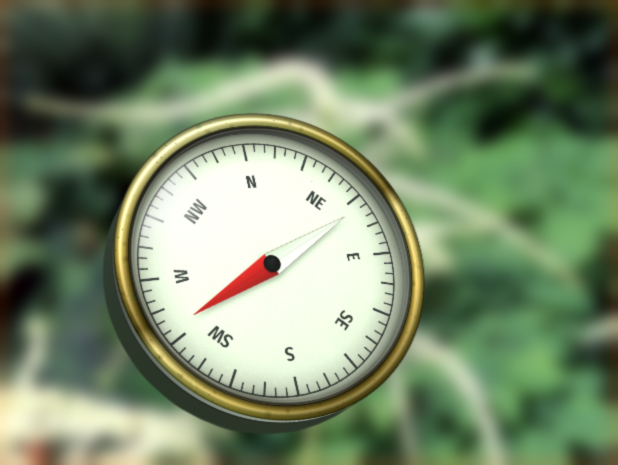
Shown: 245 °
